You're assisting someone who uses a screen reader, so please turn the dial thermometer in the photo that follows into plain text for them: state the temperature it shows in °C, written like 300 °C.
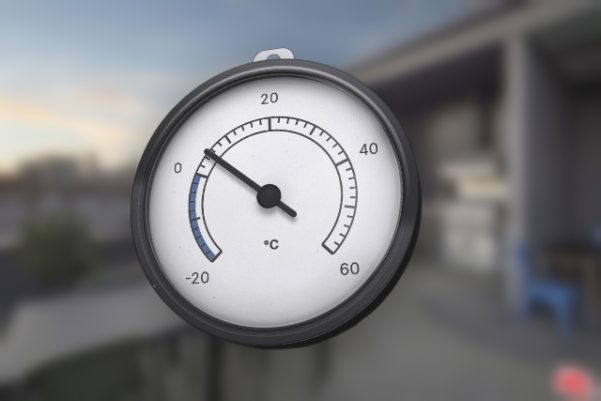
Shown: 5 °C
